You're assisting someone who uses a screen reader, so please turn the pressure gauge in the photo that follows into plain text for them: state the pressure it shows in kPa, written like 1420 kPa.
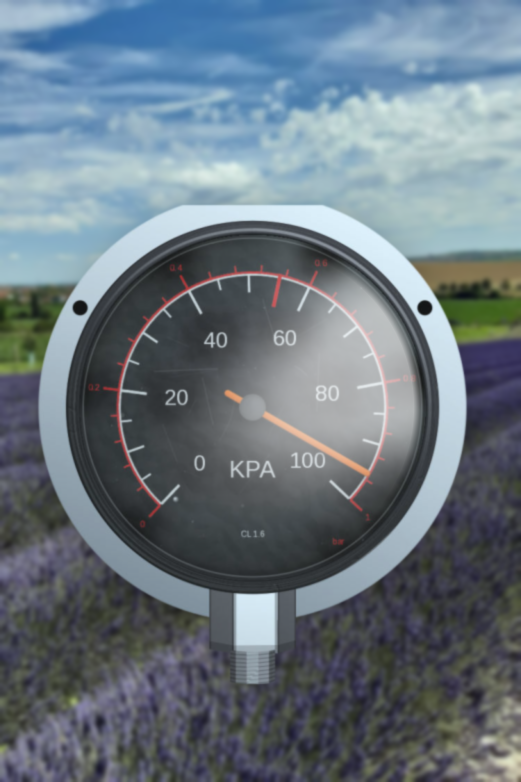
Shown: 95 kPa
